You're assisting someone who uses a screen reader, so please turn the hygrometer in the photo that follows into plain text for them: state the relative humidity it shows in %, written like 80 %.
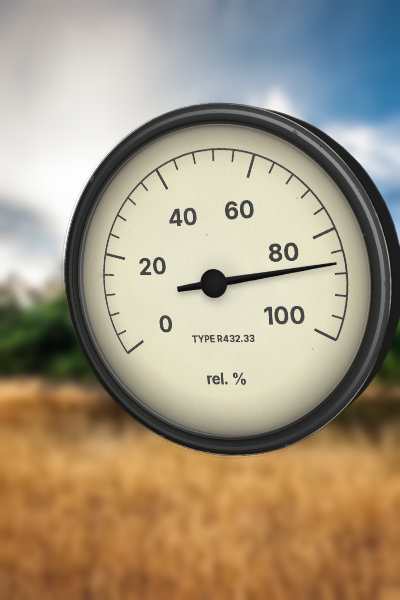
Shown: 86 %
